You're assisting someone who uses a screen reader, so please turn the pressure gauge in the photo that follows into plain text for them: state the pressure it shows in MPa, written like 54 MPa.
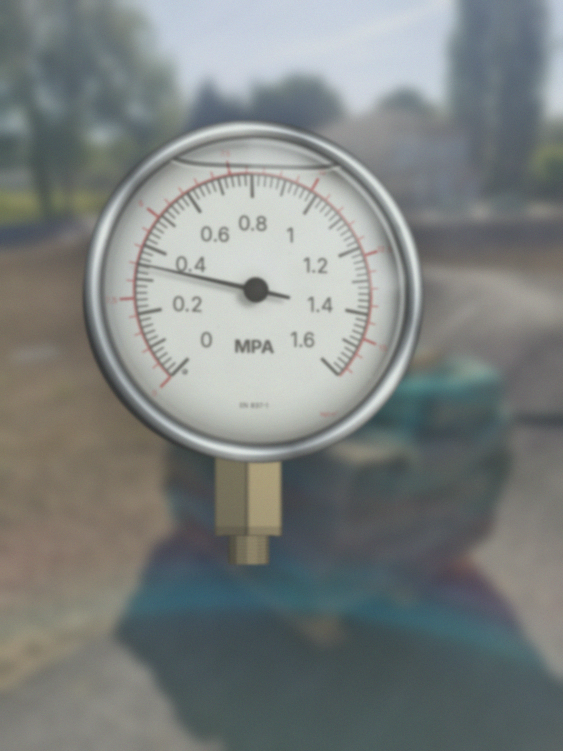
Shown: 0.34 MPa
